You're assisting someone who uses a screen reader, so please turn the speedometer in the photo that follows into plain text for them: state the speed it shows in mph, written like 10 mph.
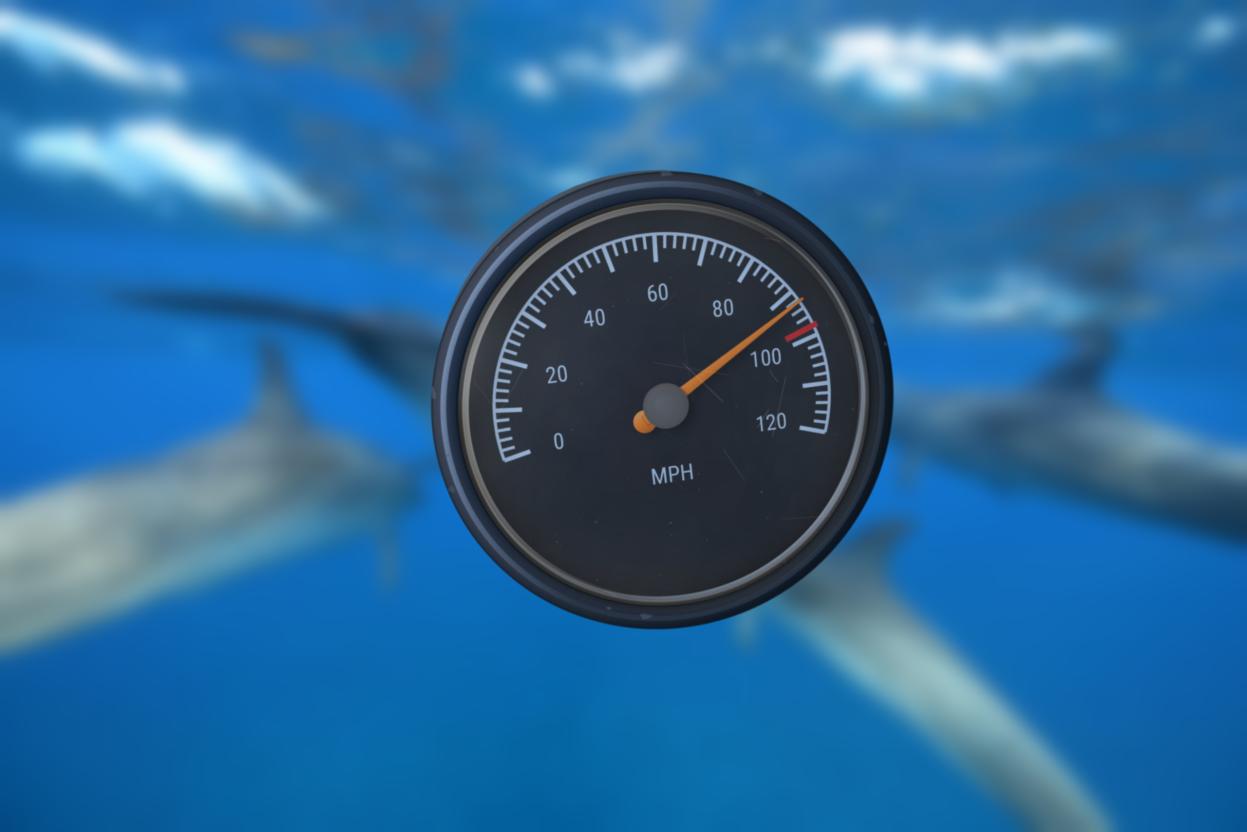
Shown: 92 mph
